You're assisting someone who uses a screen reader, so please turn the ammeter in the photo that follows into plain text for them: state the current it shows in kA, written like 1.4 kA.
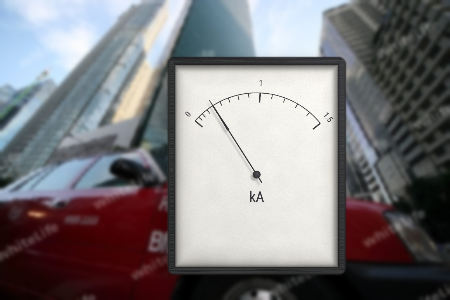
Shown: 0.5 kA
